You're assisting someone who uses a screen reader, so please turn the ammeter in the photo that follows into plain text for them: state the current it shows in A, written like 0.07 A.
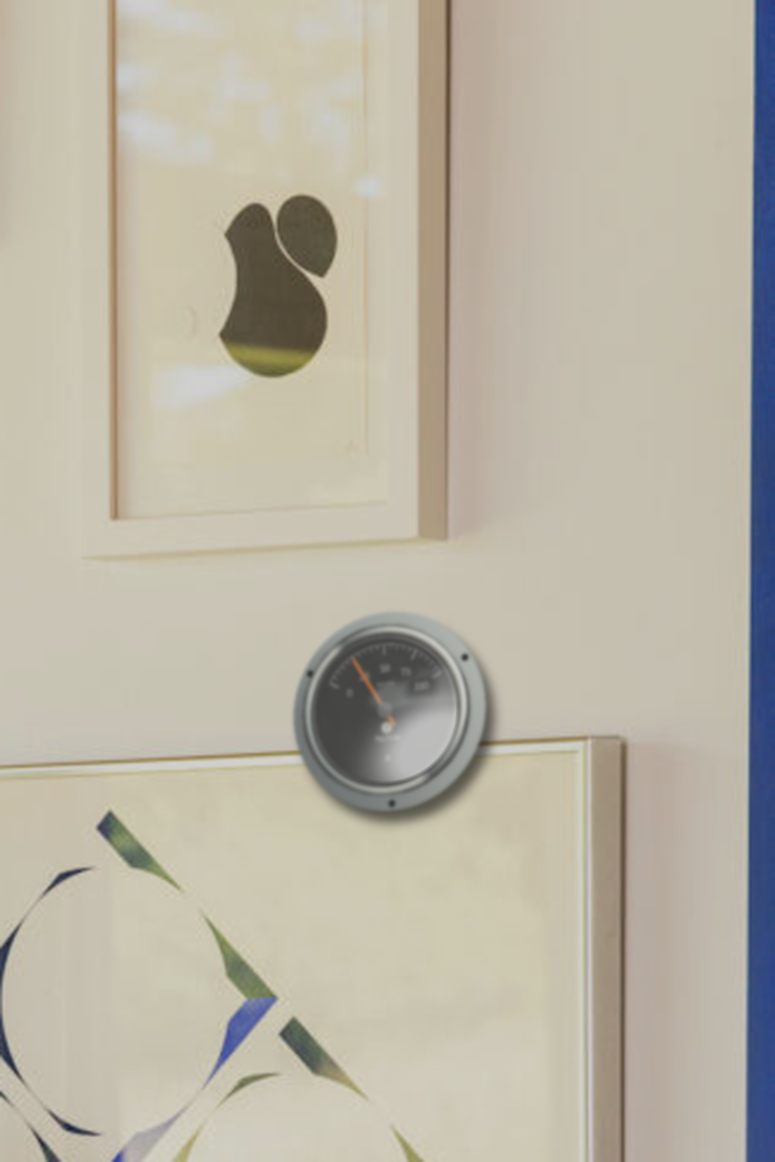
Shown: 25 A
